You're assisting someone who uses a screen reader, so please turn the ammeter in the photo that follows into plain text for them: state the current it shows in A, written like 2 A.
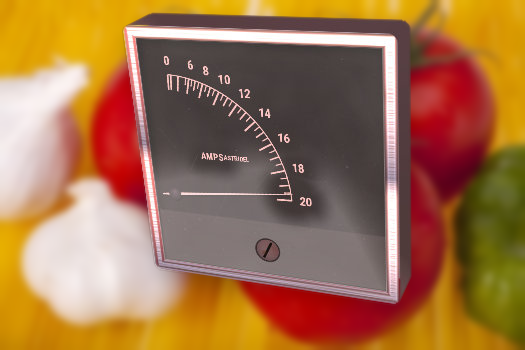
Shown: 19.5 A
